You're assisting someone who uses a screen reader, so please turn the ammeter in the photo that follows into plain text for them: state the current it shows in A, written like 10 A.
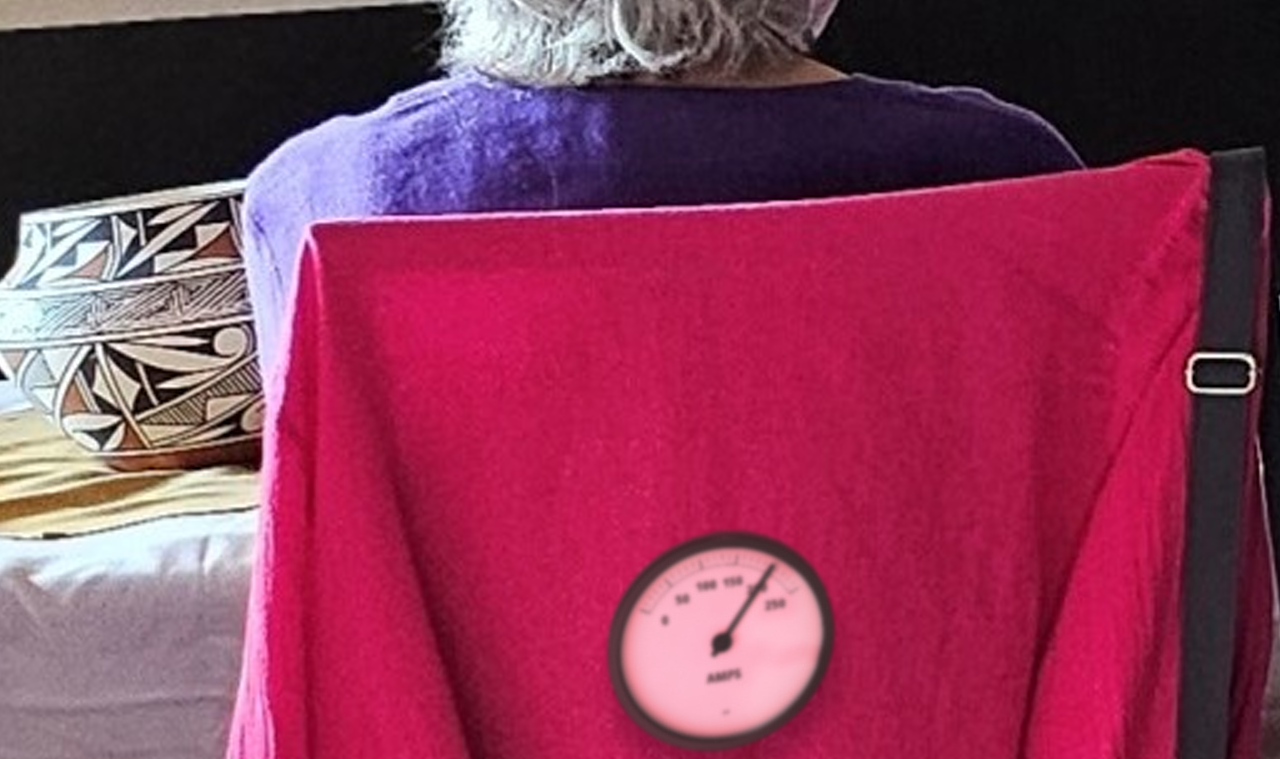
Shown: 200 A
